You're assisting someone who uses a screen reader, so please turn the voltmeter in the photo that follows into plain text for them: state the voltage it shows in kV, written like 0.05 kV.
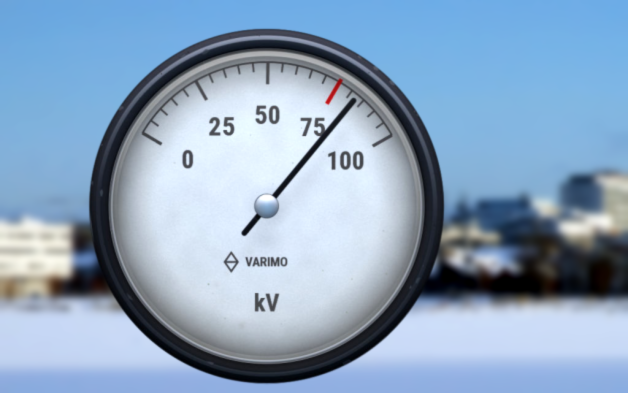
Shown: 82.5 kV
